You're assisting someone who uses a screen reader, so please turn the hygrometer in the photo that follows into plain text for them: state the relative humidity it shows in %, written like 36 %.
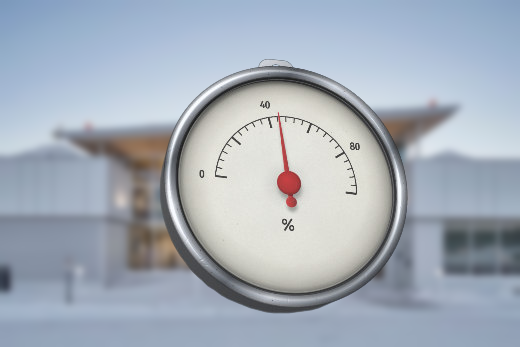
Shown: 44 %
